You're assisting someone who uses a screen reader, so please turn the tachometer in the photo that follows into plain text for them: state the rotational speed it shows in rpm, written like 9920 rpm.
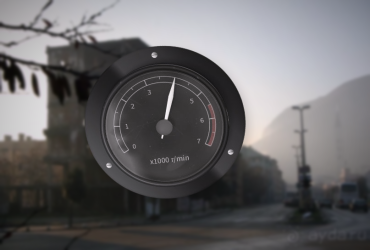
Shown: 4000 rpm
